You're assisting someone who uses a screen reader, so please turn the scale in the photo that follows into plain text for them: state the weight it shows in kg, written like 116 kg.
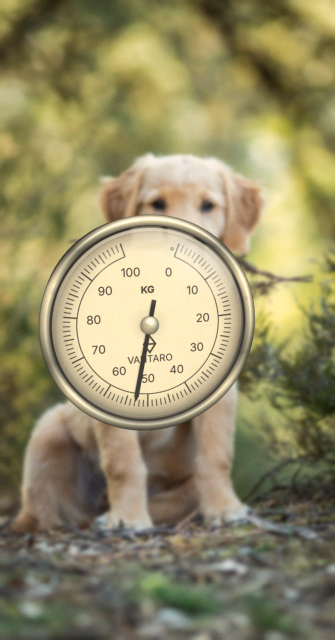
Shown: 53 kg
